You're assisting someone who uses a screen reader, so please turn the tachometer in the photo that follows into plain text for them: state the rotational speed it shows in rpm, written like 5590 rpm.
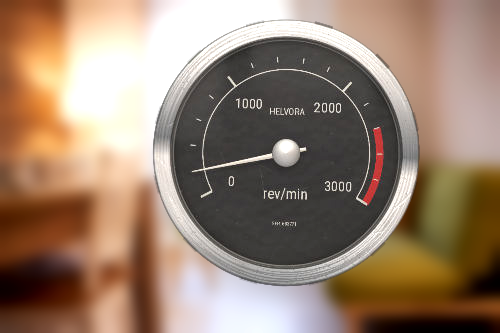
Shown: 200 rpm
